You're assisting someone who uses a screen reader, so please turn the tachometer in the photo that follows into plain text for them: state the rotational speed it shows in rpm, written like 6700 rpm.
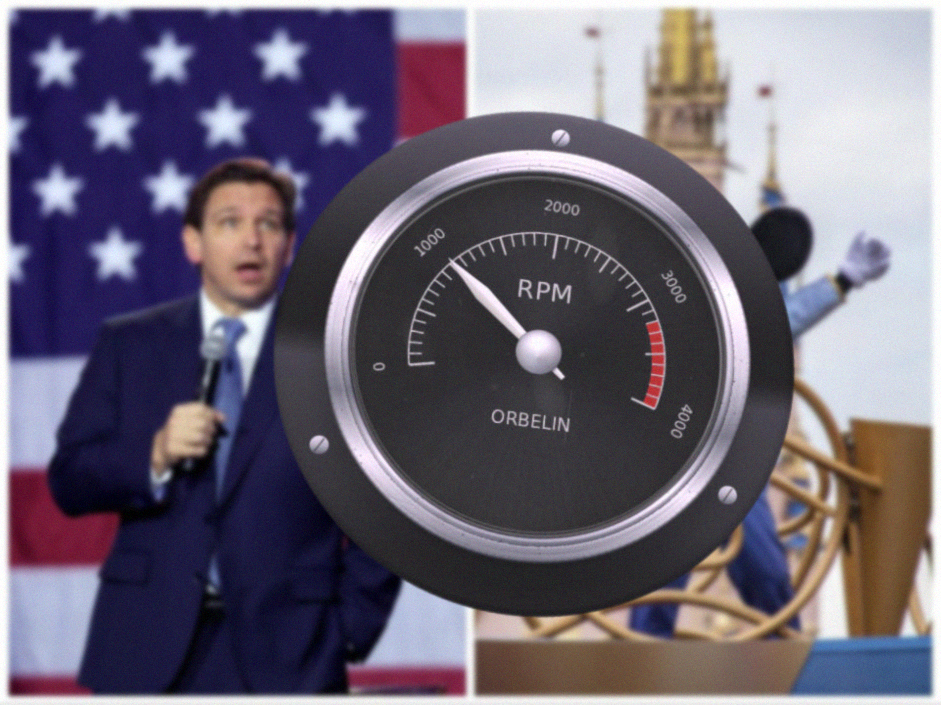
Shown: 1000 rpm
